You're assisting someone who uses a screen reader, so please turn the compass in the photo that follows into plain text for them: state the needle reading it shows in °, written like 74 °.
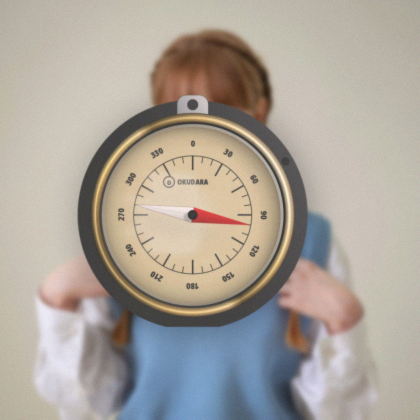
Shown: 100 °
